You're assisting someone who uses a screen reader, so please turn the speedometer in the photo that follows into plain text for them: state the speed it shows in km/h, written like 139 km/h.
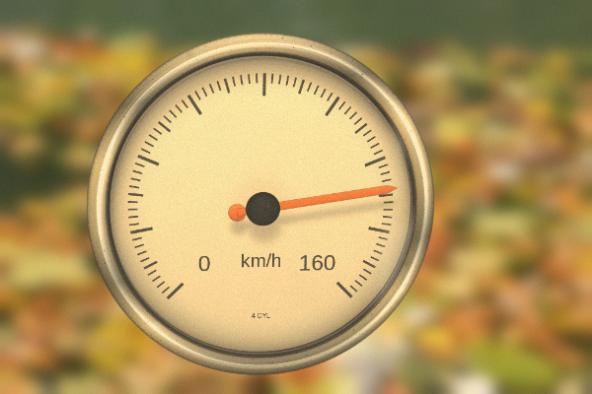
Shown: 128 km/h
